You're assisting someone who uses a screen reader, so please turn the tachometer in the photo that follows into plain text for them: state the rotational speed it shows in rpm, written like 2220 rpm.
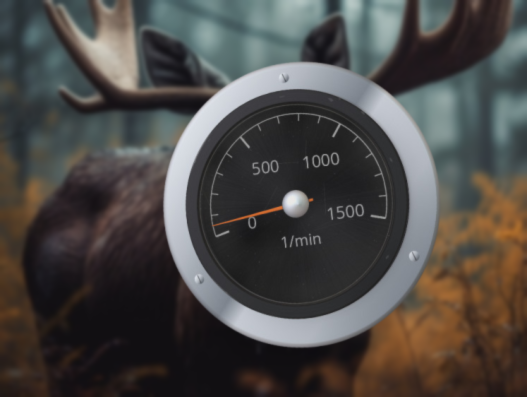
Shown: 50 rpm
